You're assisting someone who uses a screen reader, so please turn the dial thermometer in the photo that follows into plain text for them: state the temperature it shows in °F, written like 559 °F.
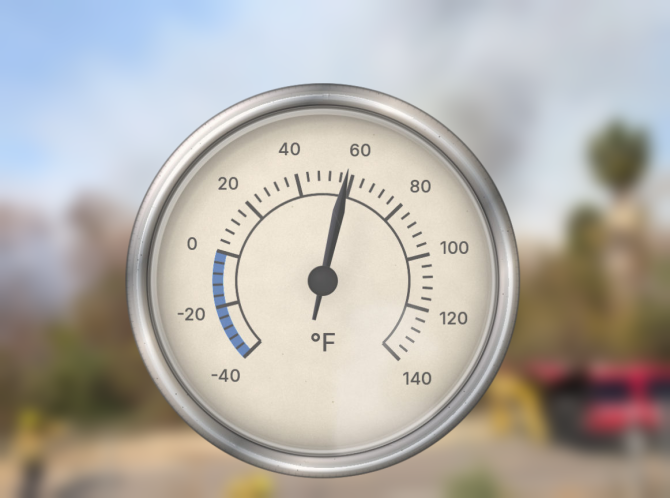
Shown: 58 °F
